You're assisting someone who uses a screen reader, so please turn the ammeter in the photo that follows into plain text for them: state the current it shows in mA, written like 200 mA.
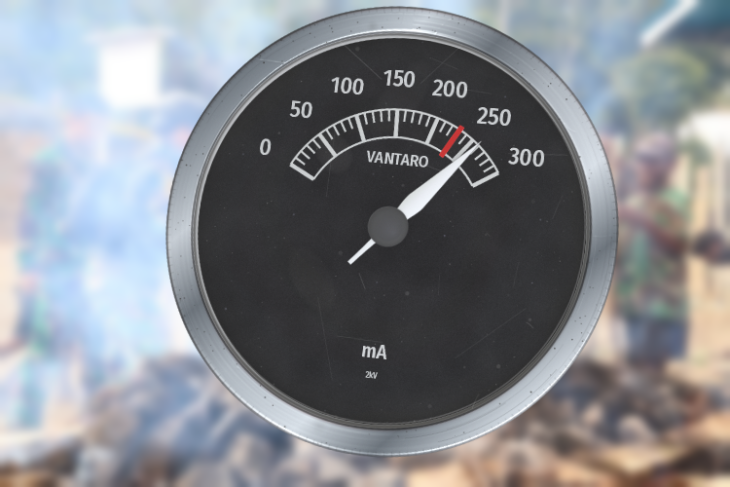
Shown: 260 mA
